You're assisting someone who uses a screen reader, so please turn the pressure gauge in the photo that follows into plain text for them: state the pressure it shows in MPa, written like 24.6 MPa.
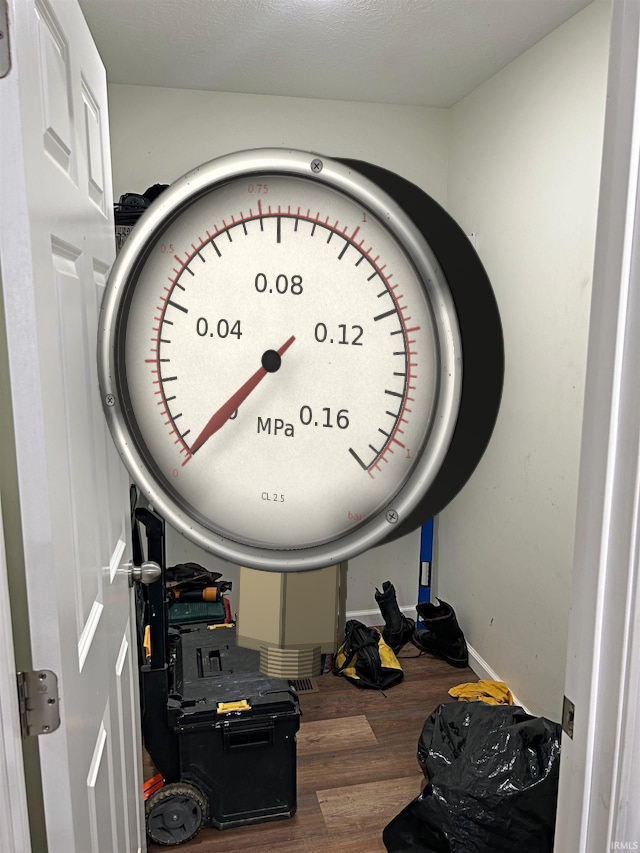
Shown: 0 MPa
